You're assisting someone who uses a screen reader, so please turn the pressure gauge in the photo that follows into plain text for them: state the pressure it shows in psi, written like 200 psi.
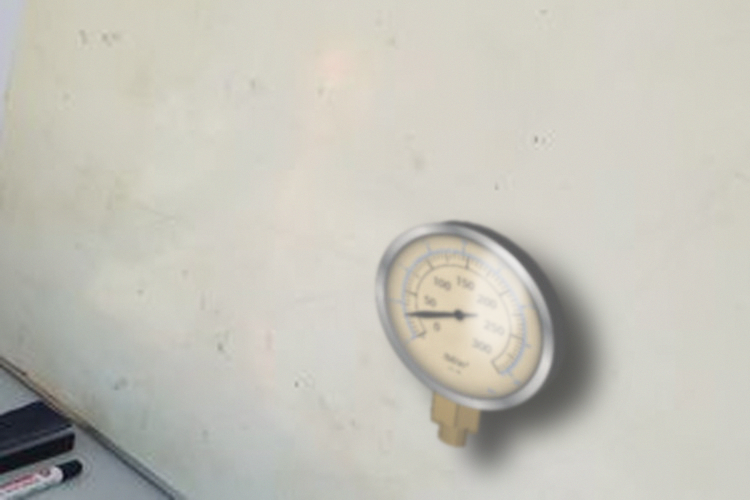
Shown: 25 psi
